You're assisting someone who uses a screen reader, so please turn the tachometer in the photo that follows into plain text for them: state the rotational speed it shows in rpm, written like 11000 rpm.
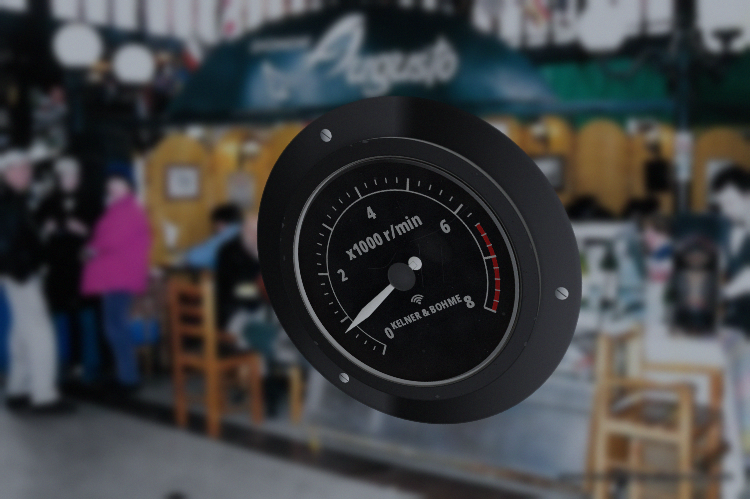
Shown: 800 rpm
